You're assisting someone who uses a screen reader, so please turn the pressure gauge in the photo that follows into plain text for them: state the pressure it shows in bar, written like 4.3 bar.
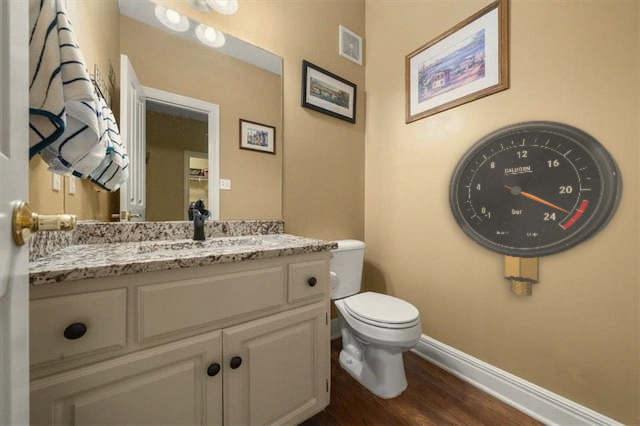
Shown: 22.5 bar
